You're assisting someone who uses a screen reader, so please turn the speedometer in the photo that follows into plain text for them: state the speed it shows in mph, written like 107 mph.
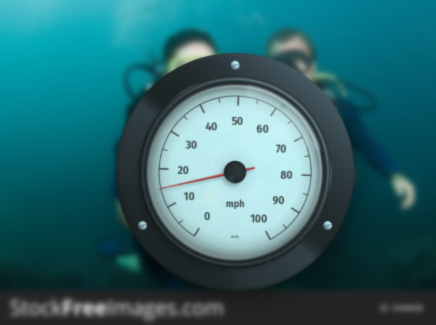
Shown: 15 mph
